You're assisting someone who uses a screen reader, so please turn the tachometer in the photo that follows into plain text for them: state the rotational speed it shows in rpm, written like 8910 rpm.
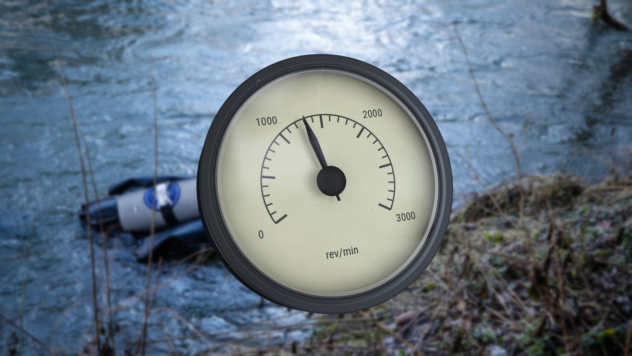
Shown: 1300 rpm
